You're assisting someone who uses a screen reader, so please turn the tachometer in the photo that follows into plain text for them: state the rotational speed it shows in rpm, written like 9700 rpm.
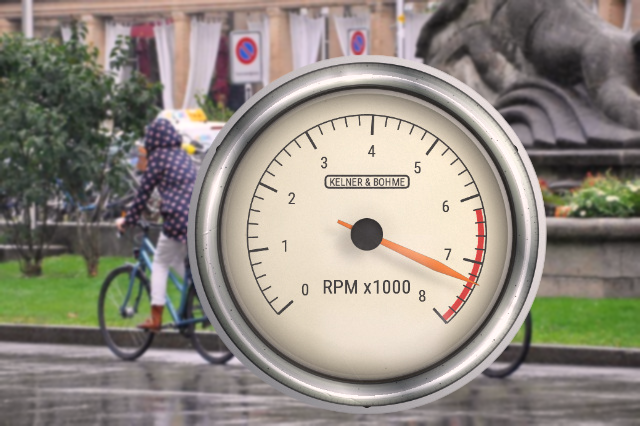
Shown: 7300 rpm
